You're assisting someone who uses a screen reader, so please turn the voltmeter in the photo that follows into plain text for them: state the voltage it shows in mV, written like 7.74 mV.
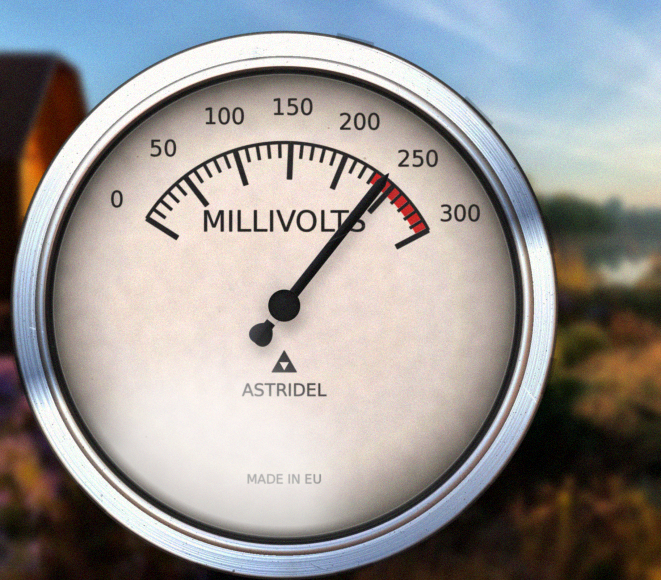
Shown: 240 mV
